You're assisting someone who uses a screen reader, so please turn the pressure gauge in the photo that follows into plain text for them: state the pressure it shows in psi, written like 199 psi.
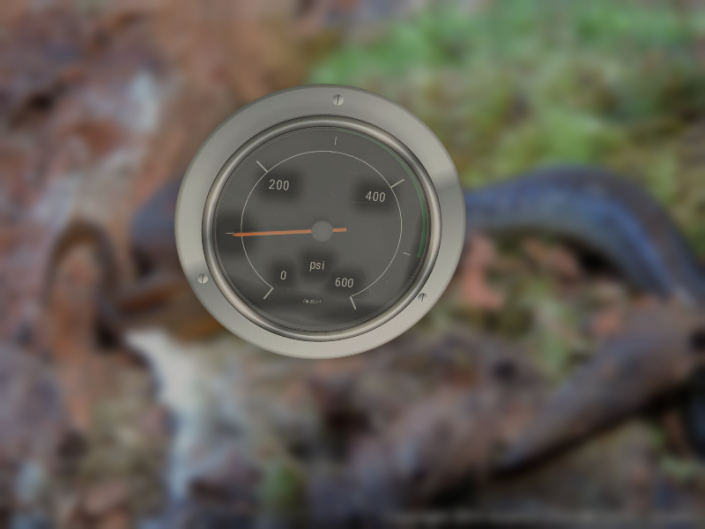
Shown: 100 psi
